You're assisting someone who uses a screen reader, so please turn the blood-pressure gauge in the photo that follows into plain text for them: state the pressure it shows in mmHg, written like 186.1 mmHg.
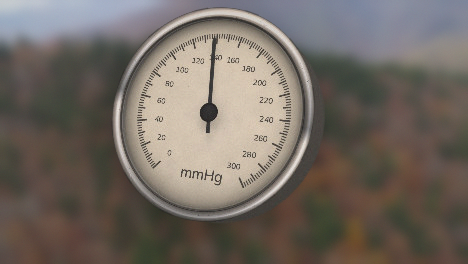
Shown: 140 mmHg
